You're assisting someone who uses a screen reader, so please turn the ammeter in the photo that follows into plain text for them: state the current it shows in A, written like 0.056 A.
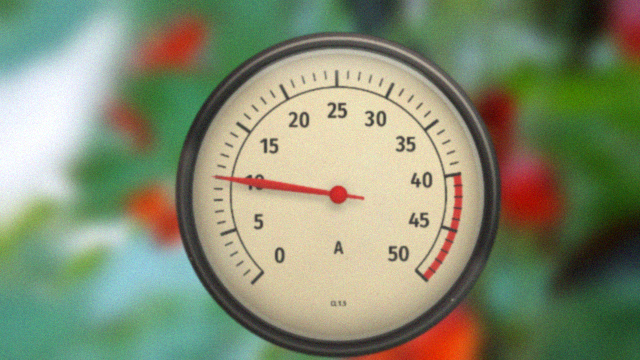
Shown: 10 A
